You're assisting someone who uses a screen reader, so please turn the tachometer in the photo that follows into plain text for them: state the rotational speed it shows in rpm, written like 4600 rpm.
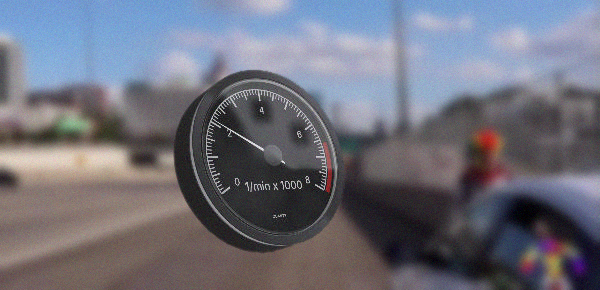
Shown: 2000 rpm
